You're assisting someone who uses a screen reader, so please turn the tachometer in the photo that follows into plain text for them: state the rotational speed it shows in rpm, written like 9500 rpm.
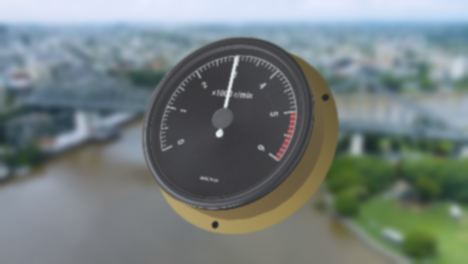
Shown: 3000 rpm
